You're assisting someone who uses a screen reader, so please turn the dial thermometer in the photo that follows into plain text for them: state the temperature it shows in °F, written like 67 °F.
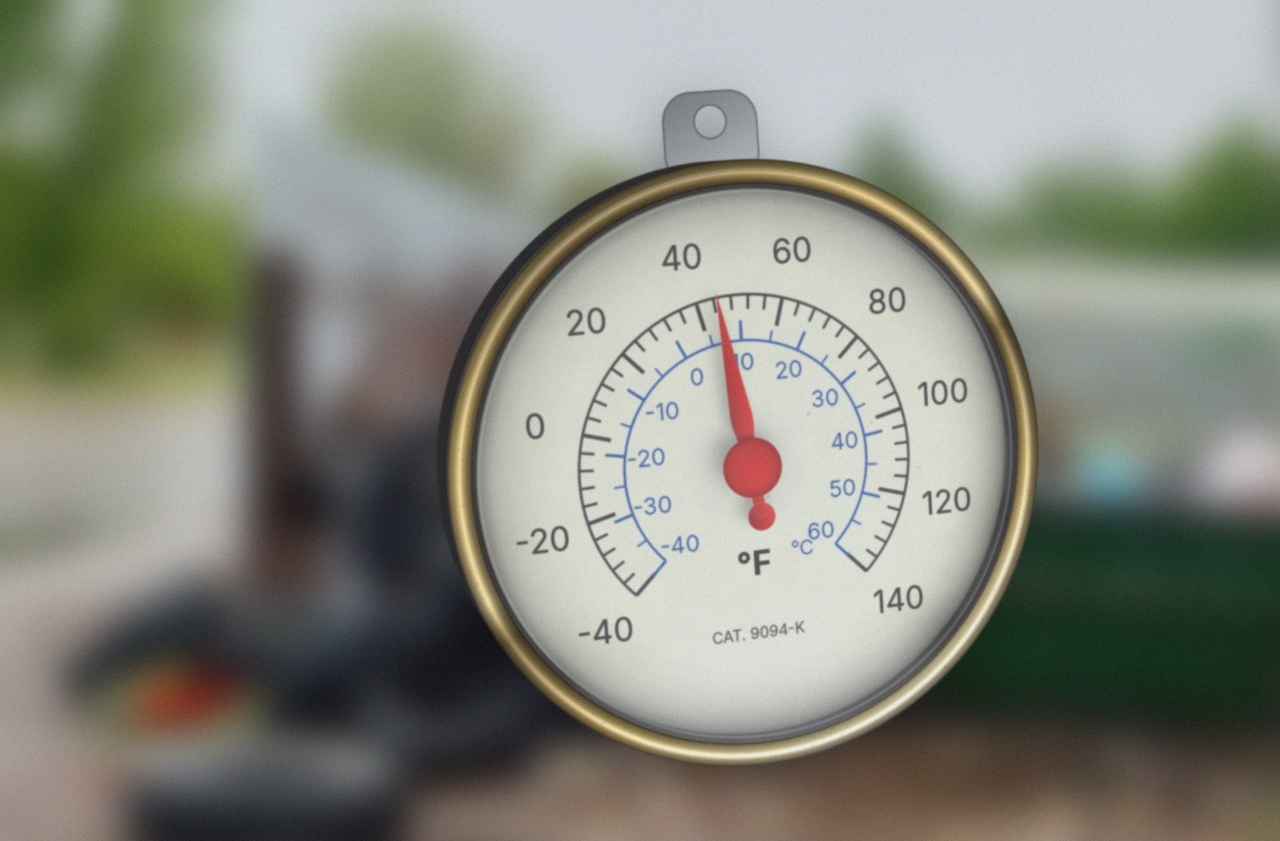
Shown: 44 °F
